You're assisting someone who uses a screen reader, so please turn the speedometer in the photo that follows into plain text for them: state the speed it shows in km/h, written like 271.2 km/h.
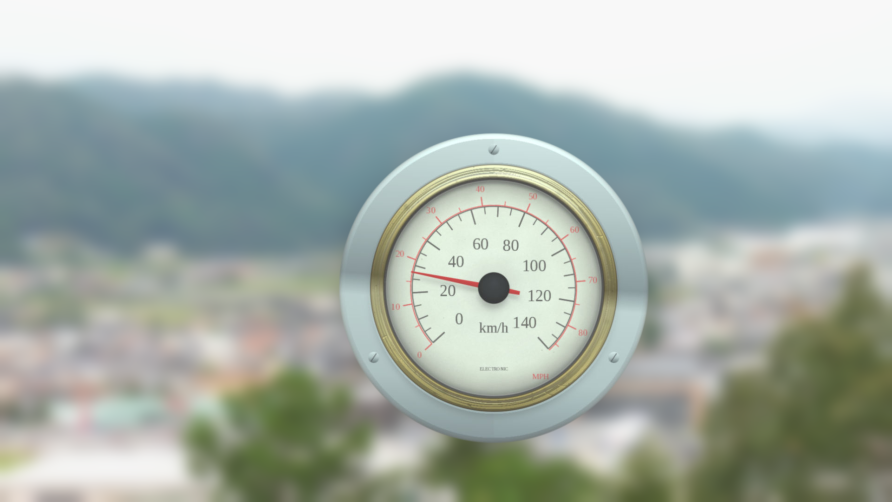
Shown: 27.5 km/h
